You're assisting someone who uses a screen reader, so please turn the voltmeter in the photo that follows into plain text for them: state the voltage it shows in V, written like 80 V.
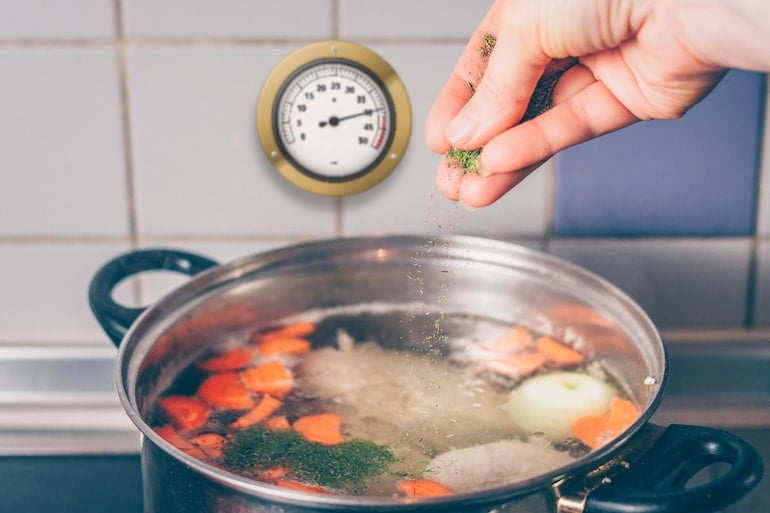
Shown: 40 V
